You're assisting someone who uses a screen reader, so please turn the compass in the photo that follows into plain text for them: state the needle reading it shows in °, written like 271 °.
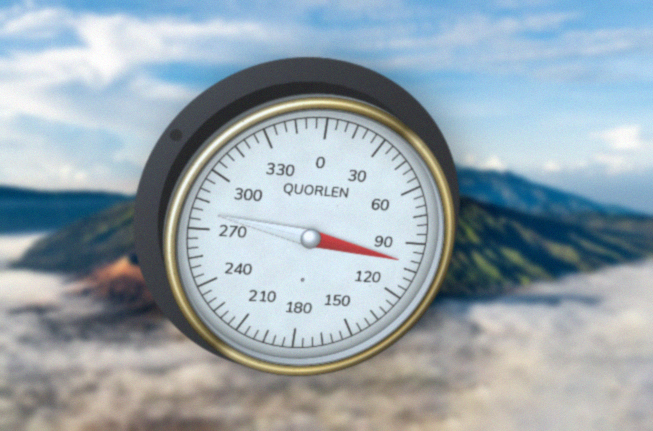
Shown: 100 °
